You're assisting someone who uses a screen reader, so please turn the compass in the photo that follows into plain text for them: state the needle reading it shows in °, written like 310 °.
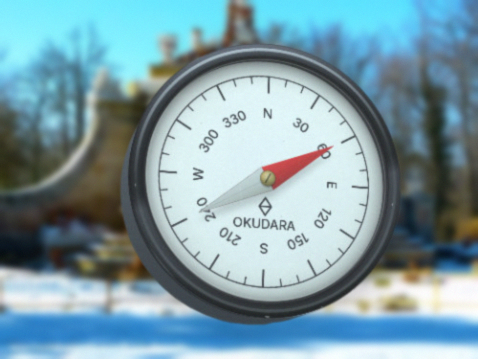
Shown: 60 °
